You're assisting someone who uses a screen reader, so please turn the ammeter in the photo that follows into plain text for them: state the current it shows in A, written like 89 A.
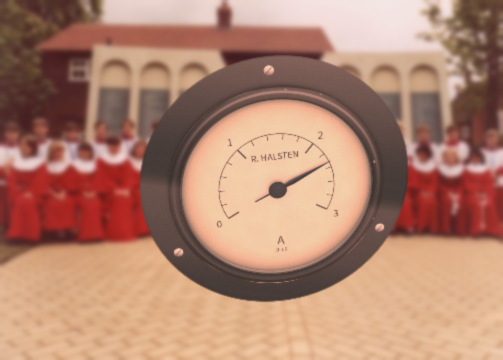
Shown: 2.3 A
